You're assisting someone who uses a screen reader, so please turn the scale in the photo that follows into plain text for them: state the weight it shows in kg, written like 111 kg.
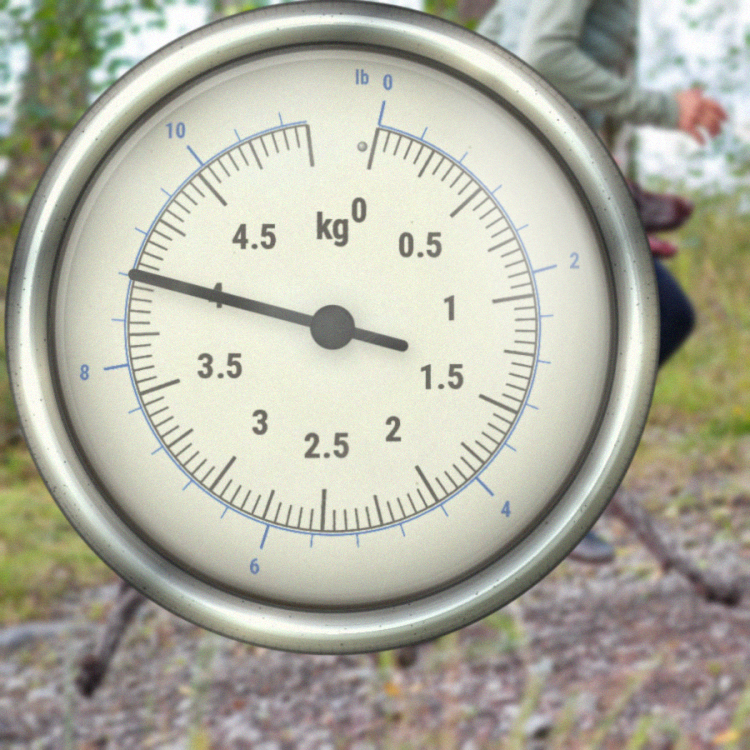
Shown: 4 kg
